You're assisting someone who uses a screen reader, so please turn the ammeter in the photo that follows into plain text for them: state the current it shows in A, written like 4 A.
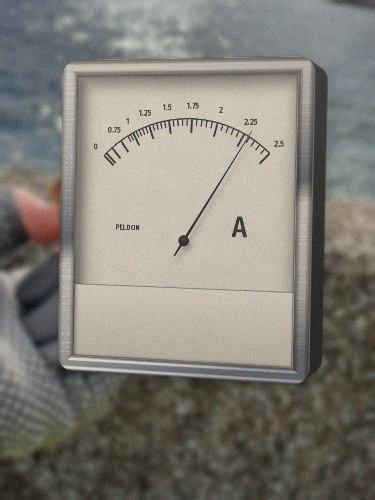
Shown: 2.3 A
